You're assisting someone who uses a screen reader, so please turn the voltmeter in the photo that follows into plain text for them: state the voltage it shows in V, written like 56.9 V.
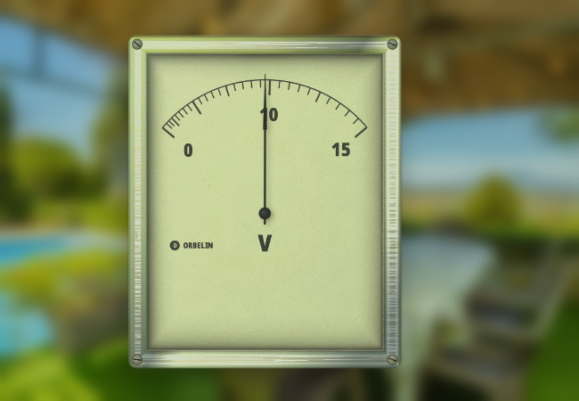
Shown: 9.75 V
